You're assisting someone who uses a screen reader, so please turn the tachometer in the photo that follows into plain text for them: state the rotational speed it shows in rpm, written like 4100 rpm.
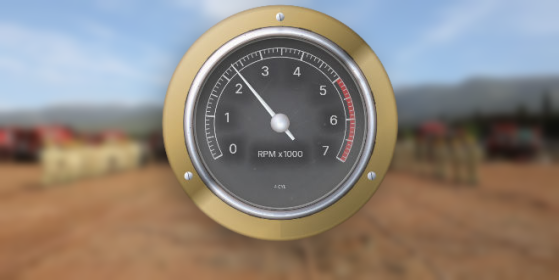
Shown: 2300 rpm
